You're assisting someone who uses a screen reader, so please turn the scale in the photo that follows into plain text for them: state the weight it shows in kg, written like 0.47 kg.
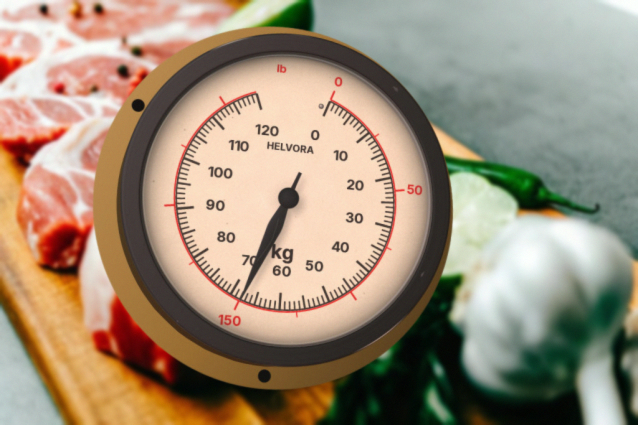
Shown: 68 kg
